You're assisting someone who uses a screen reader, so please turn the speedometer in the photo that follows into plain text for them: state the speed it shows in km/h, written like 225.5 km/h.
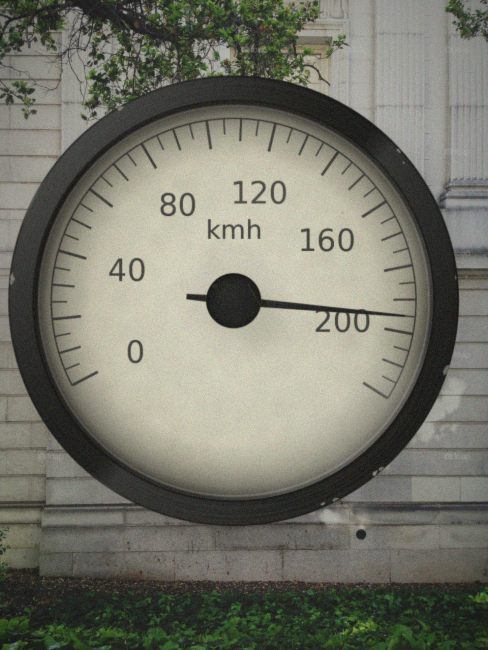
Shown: 195 km/h
